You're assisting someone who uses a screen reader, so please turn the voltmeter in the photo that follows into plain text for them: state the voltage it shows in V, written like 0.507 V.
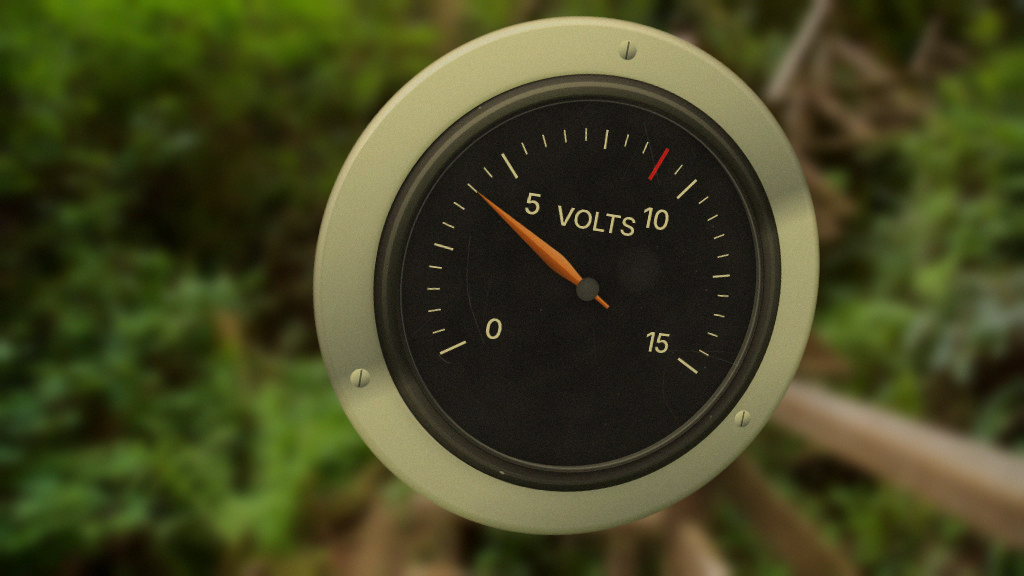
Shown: 4 V
